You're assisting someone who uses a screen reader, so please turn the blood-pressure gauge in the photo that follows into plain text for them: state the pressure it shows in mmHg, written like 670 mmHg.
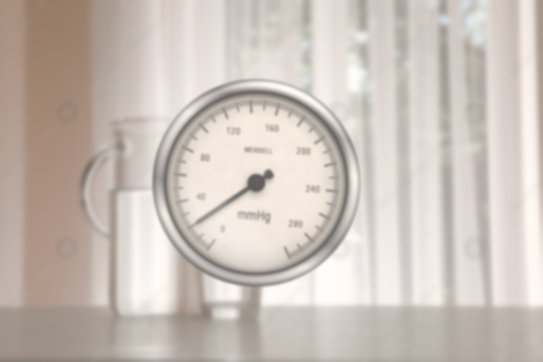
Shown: 20 mmHg
